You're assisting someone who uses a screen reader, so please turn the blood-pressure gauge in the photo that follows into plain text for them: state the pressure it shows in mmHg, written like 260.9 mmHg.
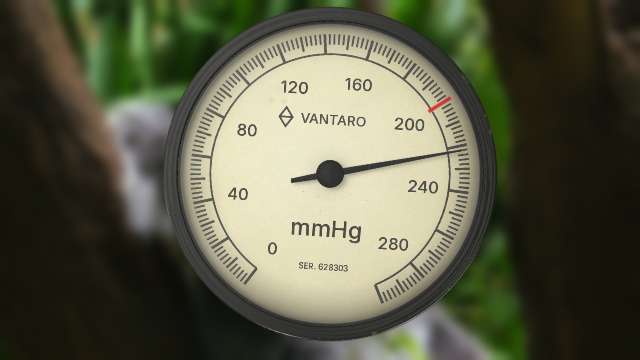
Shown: 222 mmHg
